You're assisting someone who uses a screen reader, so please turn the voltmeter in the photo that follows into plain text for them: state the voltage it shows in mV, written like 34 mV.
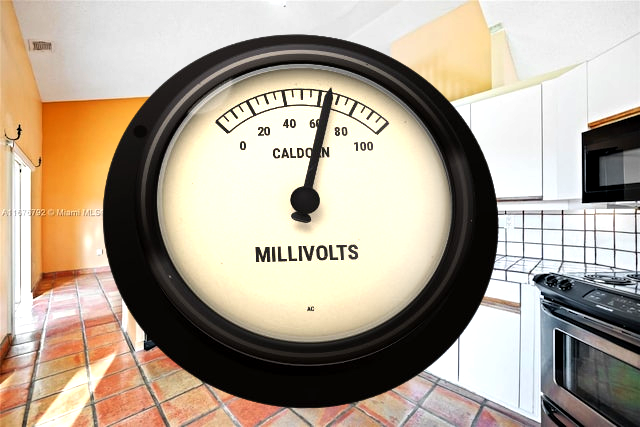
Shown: 65 mV
